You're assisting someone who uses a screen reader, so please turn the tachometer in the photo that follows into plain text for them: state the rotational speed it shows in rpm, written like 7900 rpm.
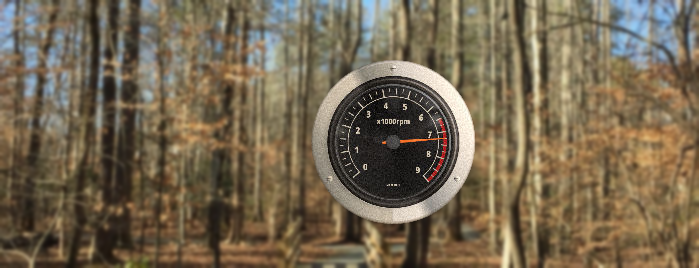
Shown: 7250 rpm
